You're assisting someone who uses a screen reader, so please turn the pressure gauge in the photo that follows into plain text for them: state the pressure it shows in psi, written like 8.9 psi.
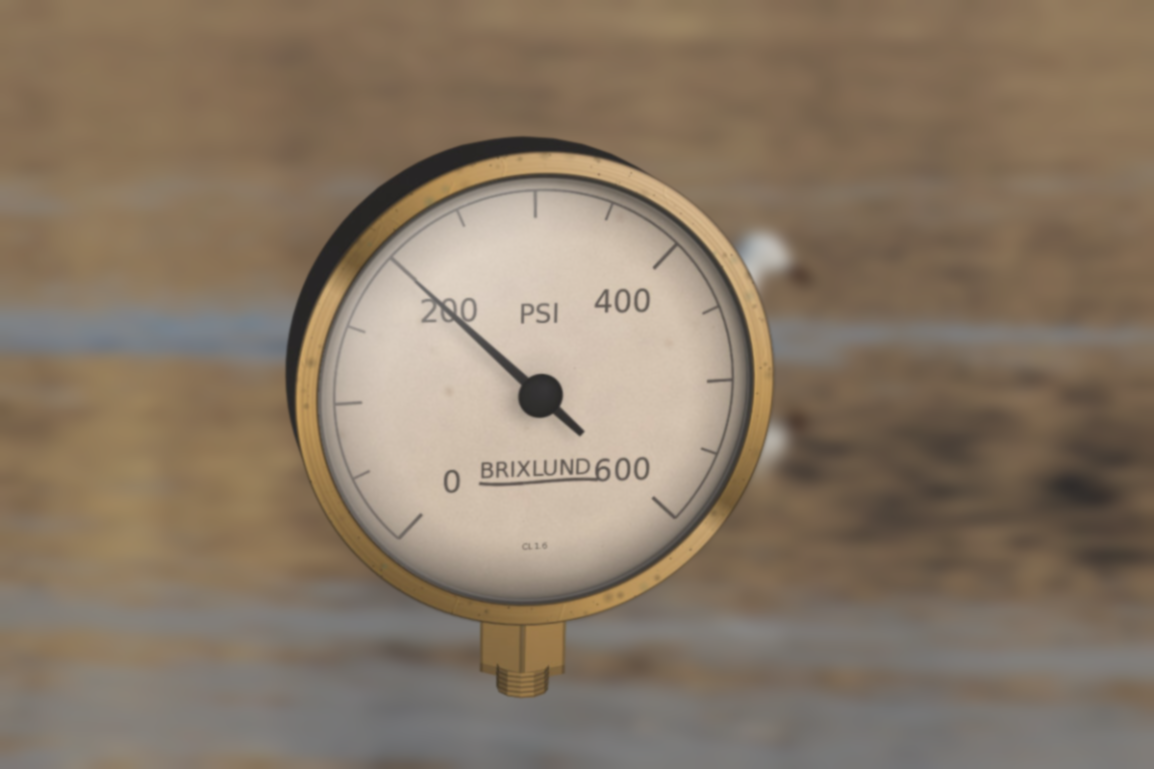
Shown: 200 psi
